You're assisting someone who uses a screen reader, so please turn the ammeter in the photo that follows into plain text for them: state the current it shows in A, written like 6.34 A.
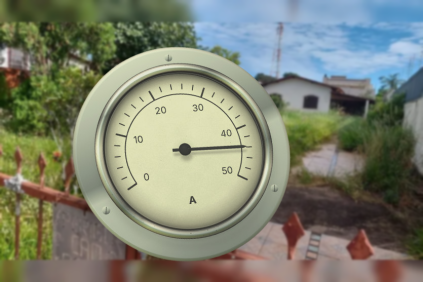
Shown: 44 A
